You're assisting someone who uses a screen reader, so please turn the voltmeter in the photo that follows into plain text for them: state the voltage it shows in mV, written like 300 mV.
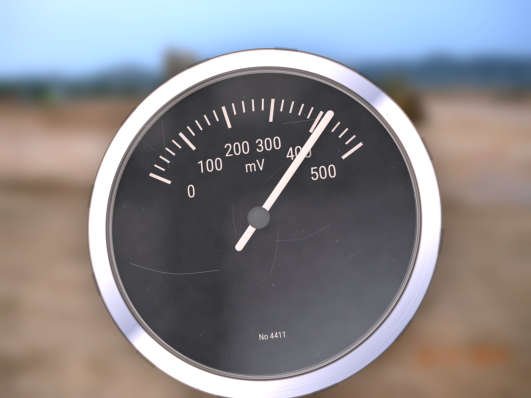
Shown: 420 mV
